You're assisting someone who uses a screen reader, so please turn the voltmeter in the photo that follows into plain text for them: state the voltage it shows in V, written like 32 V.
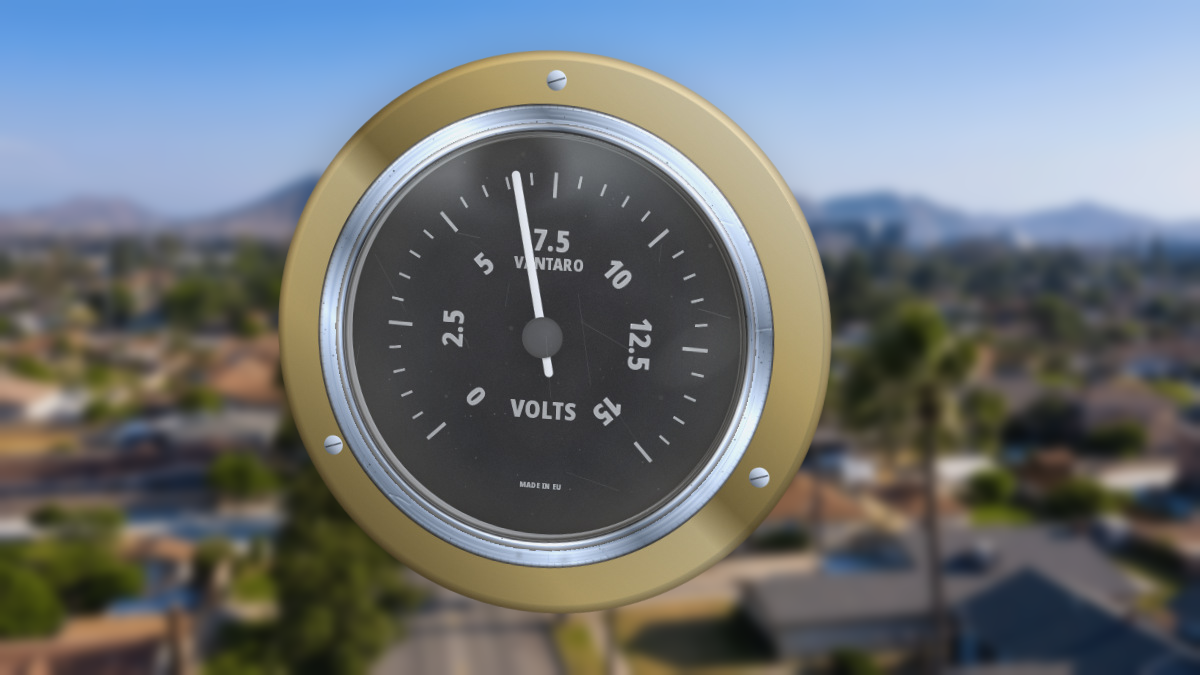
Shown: 6.75 V
